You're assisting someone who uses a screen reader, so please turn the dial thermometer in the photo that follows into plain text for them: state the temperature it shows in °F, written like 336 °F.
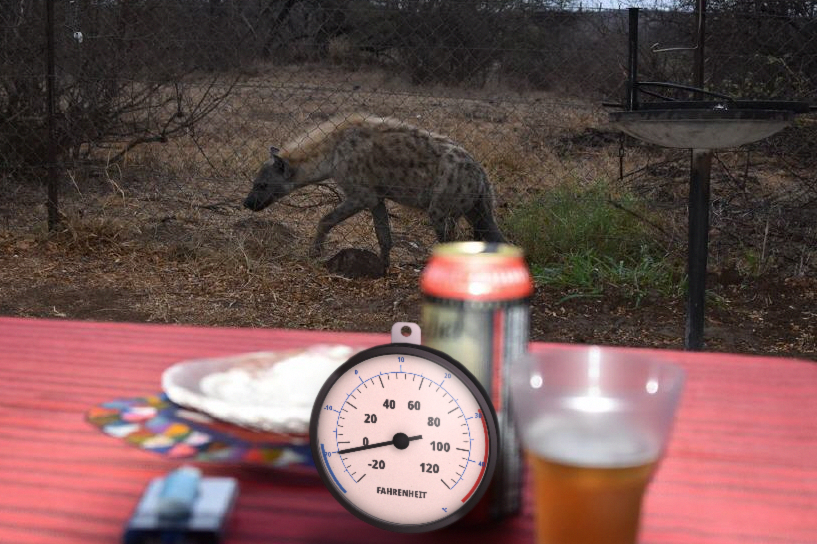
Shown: -4 °F
